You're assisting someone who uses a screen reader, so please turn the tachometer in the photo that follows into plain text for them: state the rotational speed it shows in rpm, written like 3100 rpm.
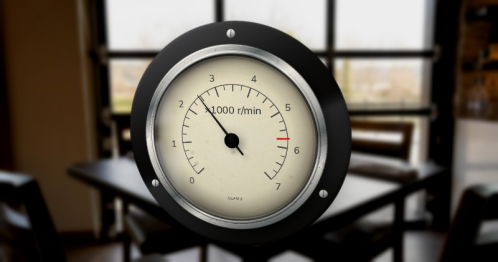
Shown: 2500 rpm
